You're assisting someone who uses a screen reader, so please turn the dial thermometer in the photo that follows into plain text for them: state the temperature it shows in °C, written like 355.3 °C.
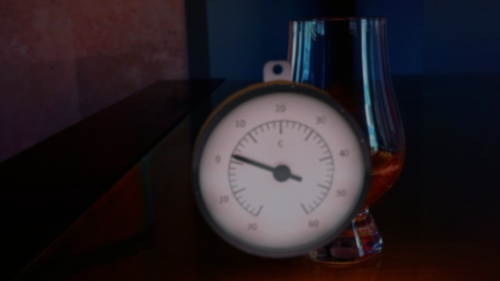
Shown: 2 °C
